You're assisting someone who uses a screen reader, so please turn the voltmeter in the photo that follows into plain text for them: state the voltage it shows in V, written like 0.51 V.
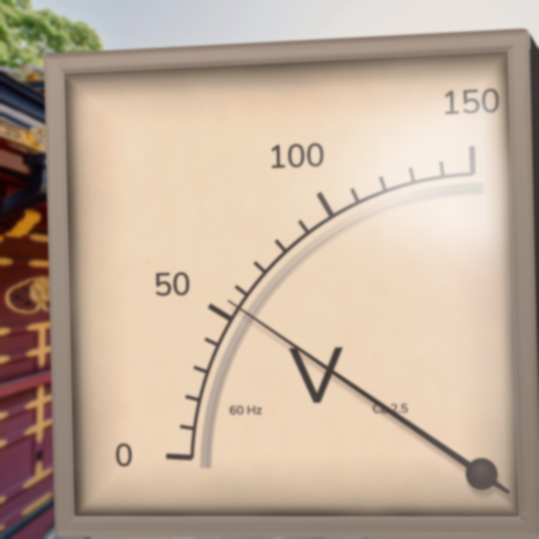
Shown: 55 V
